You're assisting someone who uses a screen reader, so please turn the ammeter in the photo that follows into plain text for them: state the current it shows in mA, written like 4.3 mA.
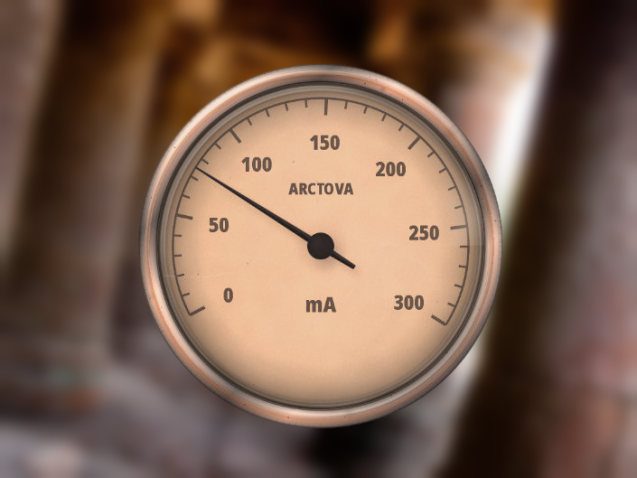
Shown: 75 mA
